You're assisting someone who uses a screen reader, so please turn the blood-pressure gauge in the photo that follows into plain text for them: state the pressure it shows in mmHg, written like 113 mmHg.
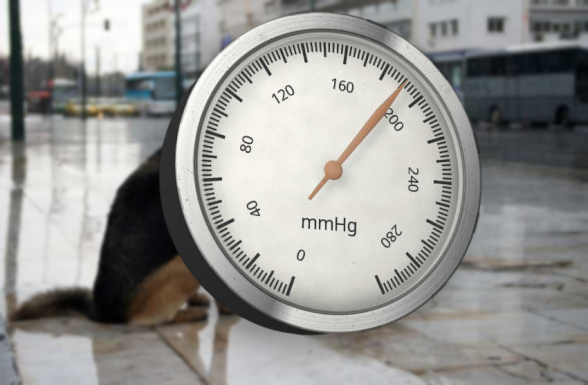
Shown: 190 mmHg
